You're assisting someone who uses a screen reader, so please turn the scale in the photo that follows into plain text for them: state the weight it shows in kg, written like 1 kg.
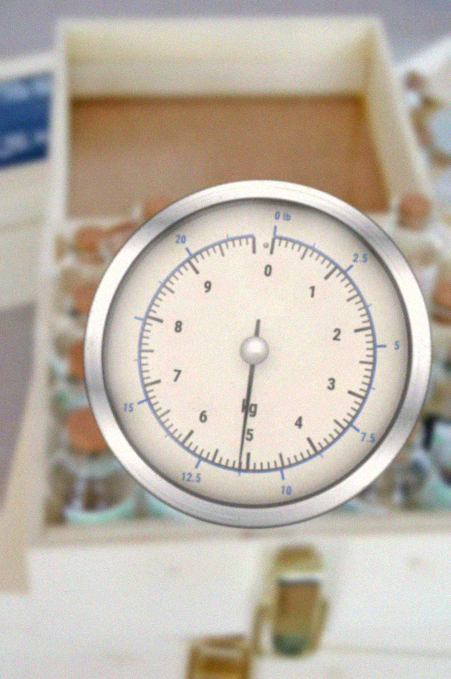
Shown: 5.1 kg
